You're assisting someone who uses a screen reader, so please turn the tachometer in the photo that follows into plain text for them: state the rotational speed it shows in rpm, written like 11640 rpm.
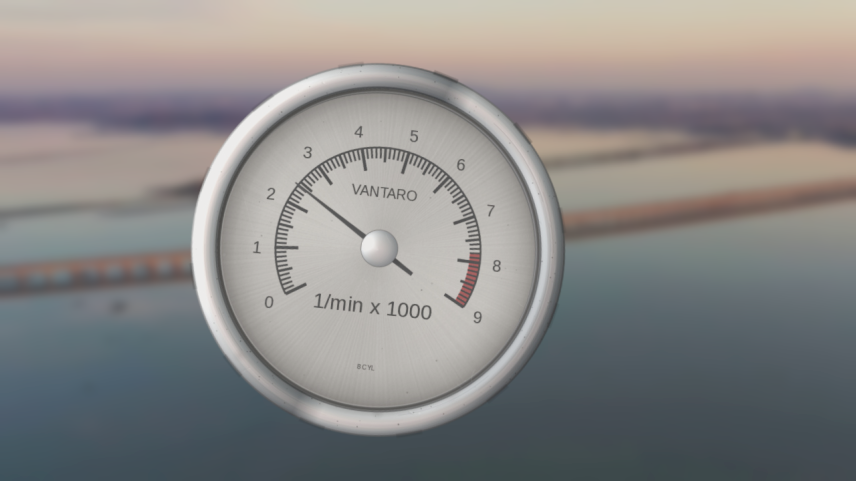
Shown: 2400 rpm
